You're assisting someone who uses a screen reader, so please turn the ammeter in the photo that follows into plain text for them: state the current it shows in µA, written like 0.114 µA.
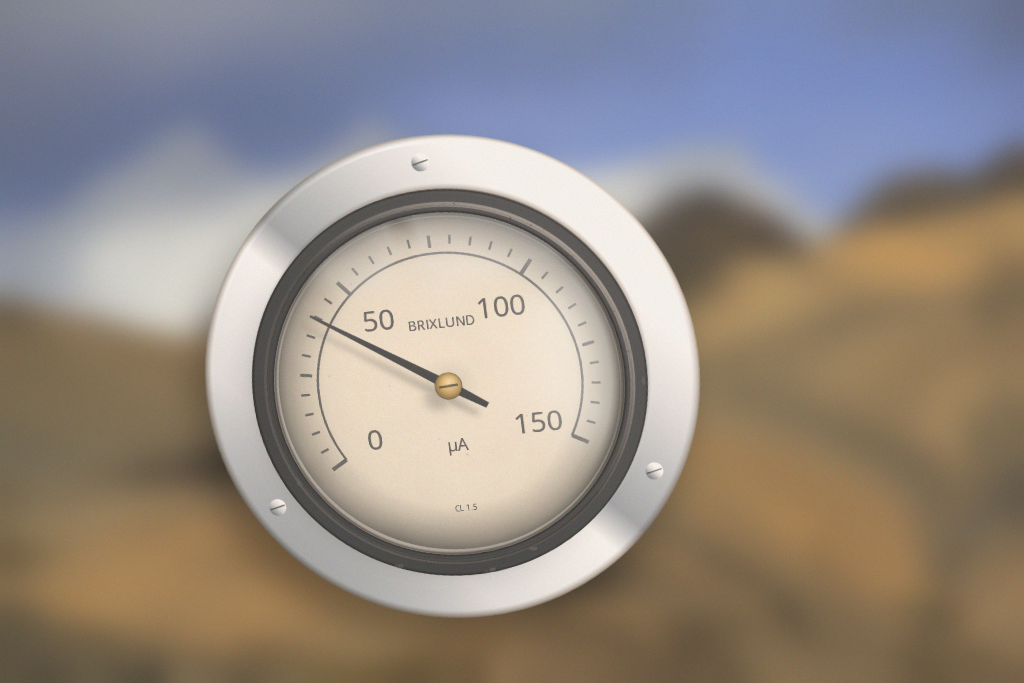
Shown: 40 µA
